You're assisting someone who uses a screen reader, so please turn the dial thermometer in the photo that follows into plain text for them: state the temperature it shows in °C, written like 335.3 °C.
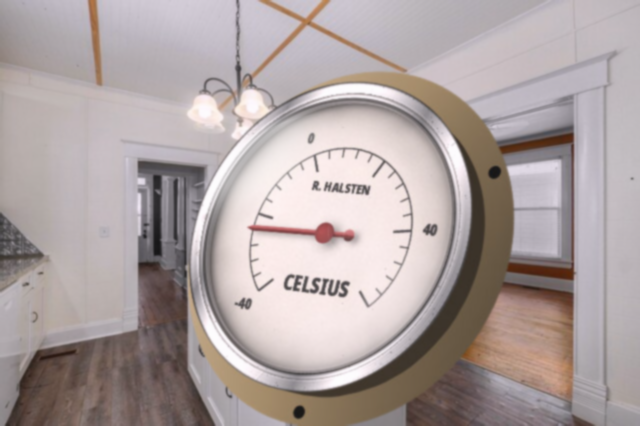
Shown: -24 °C
